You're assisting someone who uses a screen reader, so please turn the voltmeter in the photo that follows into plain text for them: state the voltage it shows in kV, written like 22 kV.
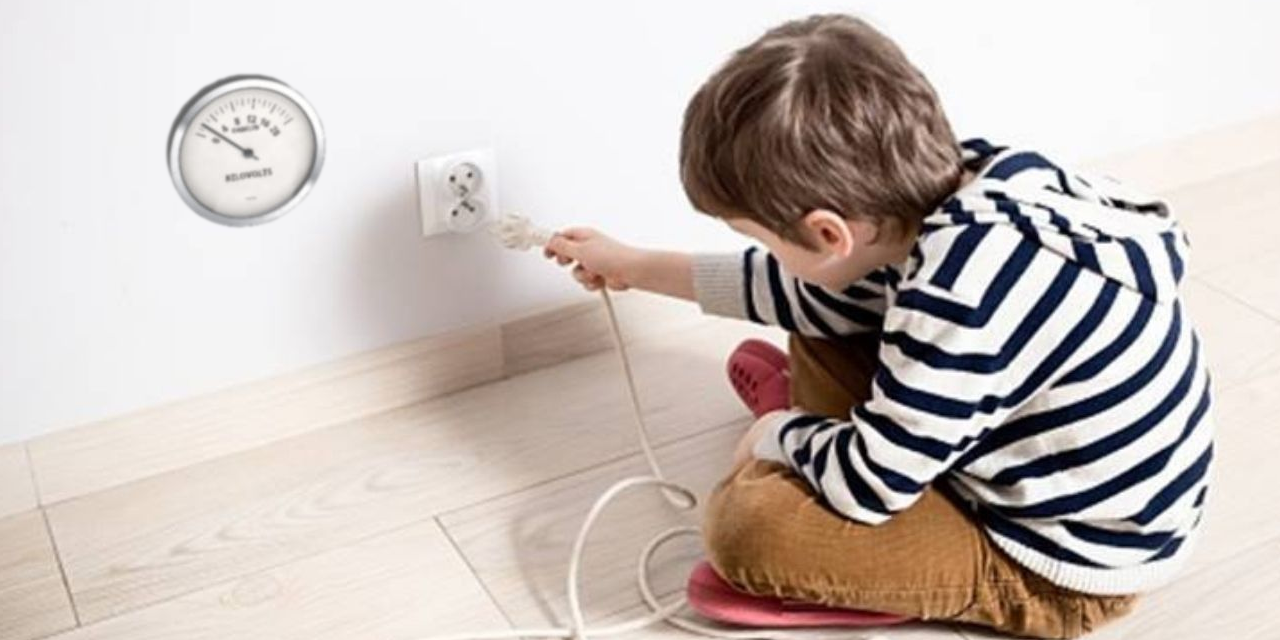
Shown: 2 kV
